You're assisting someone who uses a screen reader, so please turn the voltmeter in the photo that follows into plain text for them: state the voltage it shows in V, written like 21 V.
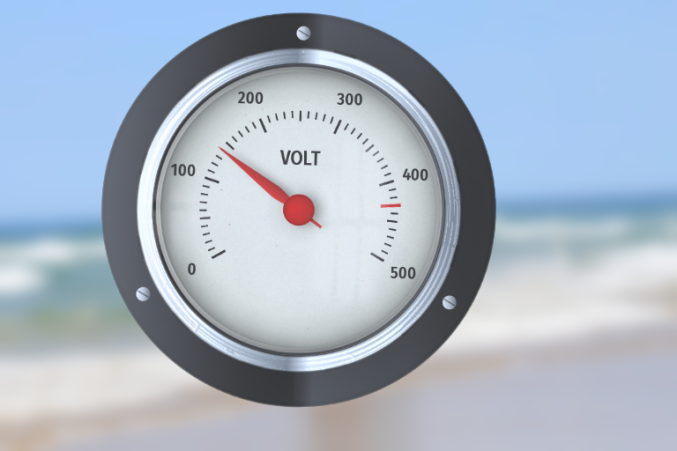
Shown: 140 V
